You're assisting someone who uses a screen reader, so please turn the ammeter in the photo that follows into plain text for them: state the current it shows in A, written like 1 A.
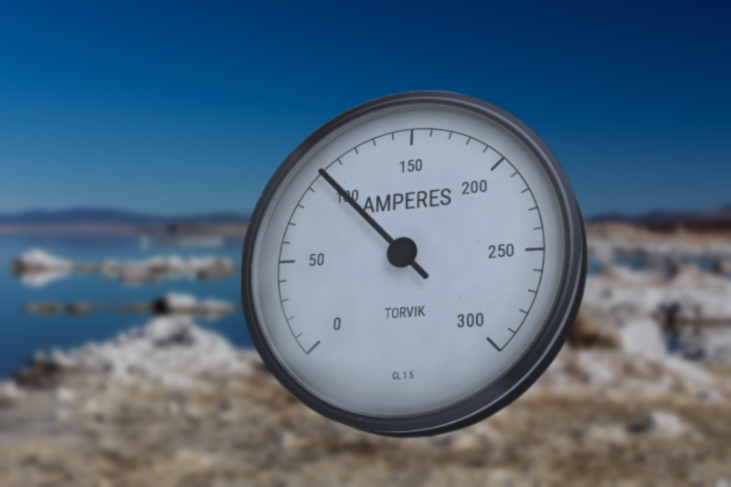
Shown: 100 A
